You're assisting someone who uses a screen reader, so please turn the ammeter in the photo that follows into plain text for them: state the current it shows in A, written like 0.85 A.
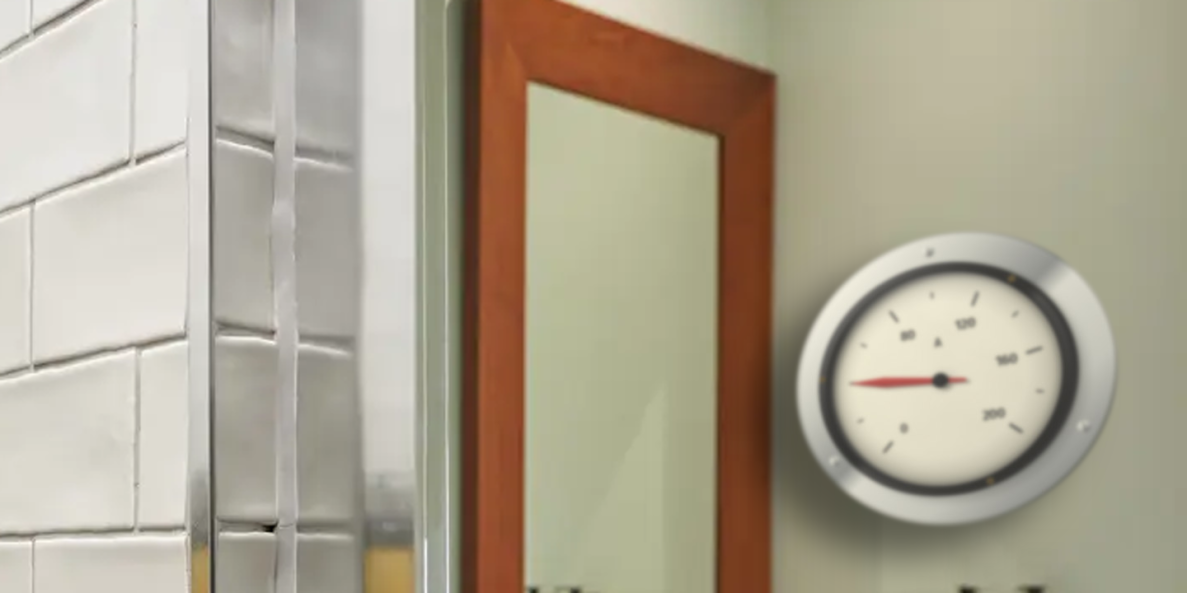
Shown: 40 A
